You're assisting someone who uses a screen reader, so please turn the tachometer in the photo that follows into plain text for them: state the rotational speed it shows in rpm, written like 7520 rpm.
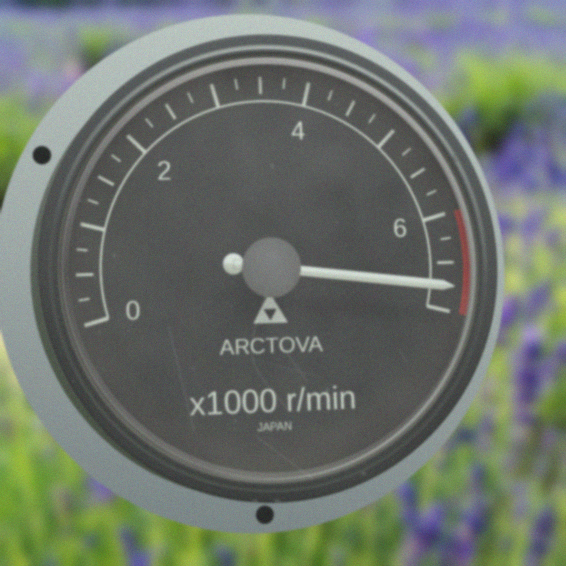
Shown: 6750 rpm
